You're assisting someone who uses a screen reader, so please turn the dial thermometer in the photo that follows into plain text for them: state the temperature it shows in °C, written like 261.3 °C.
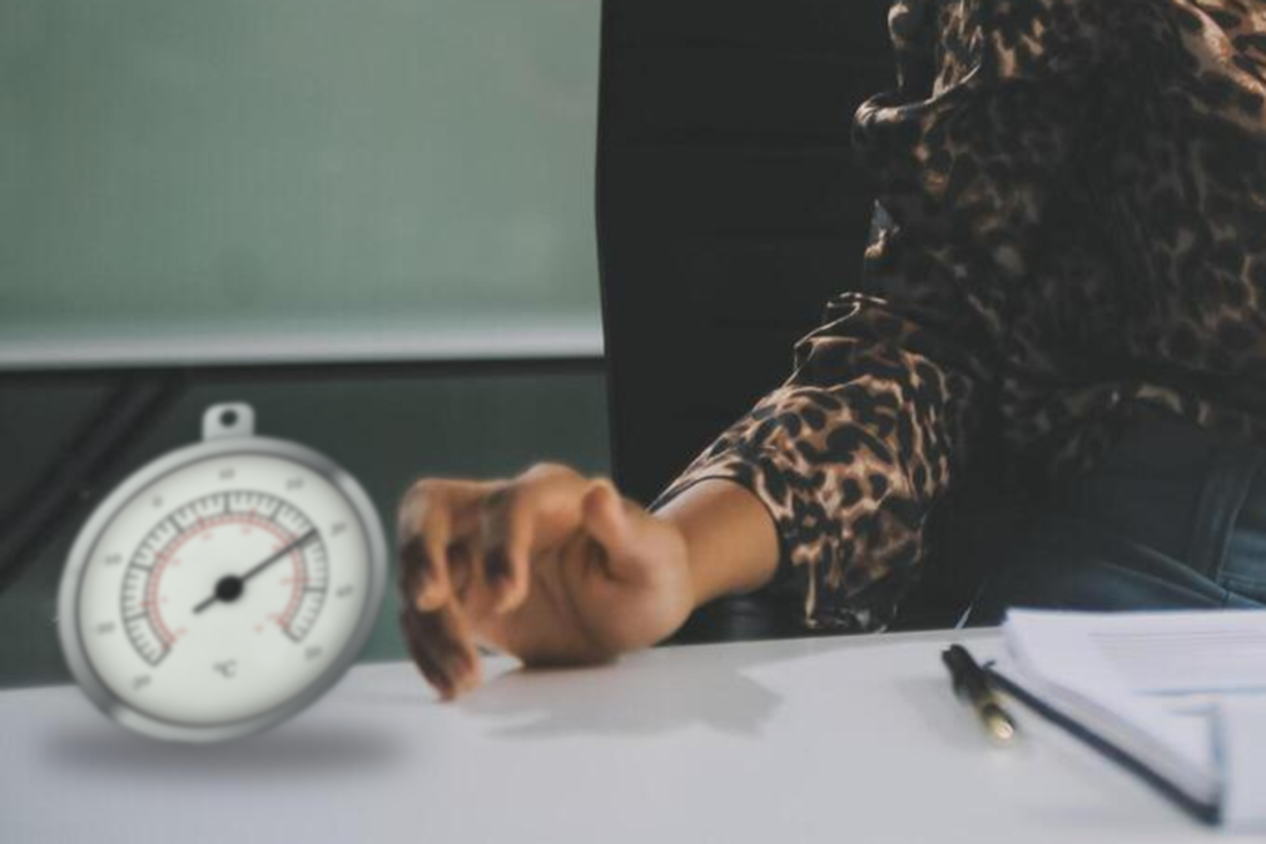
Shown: 28 °C
